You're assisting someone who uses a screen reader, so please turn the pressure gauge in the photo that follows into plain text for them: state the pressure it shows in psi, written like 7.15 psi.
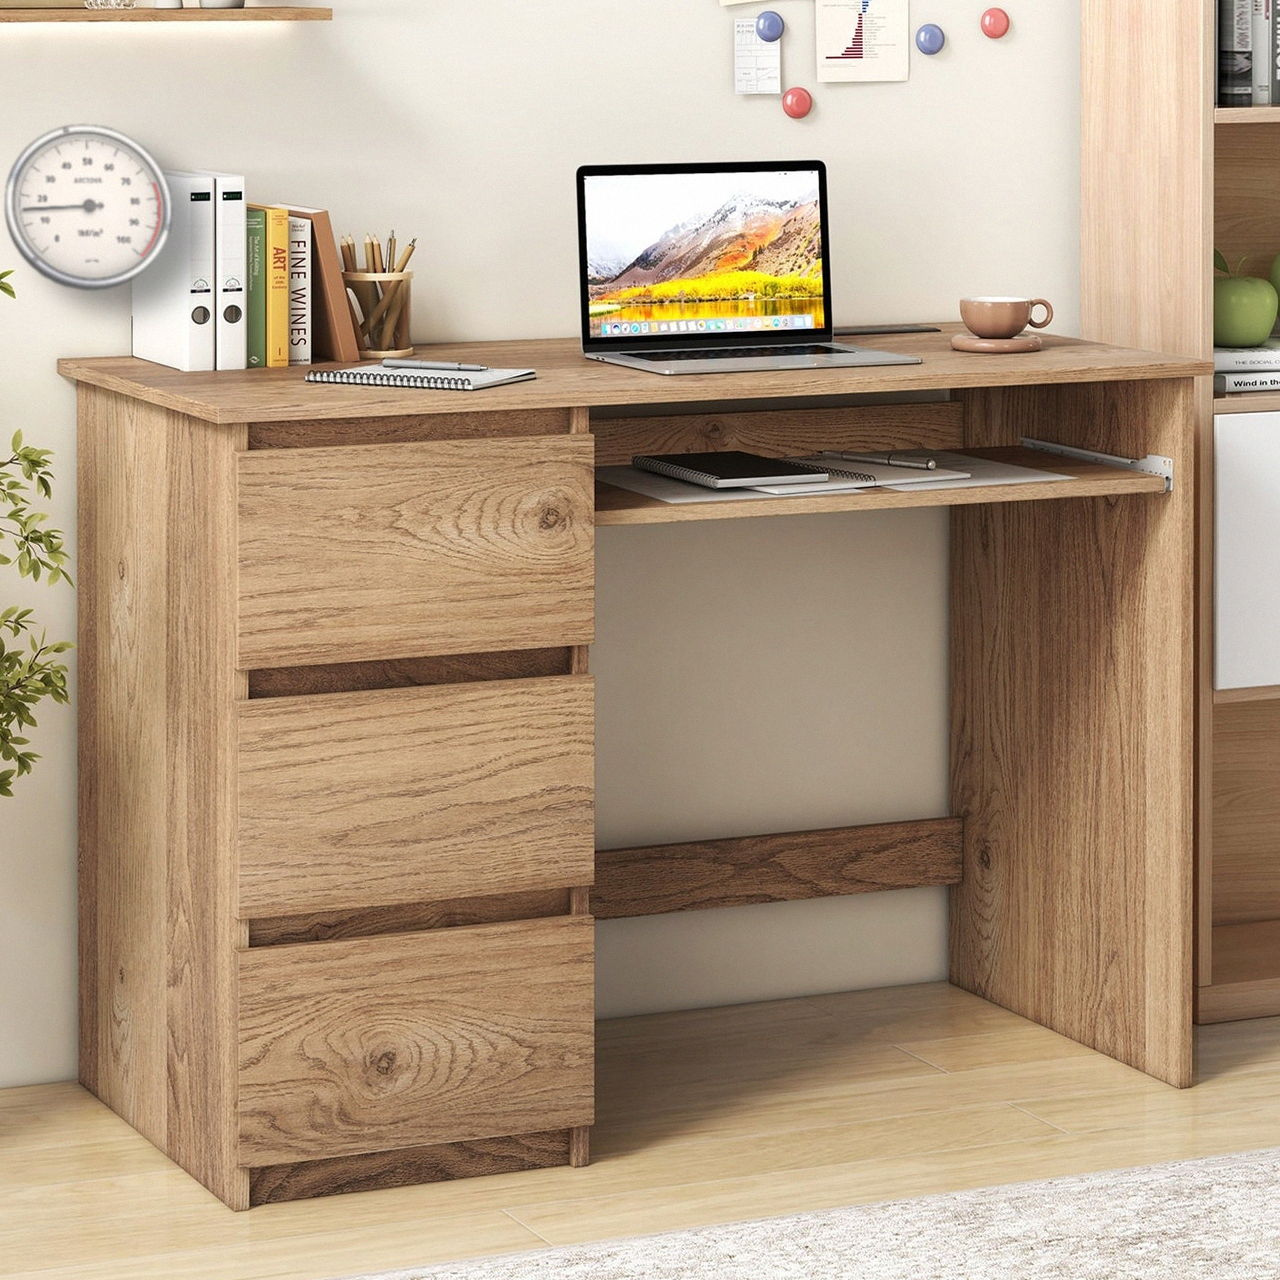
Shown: 15 psi
